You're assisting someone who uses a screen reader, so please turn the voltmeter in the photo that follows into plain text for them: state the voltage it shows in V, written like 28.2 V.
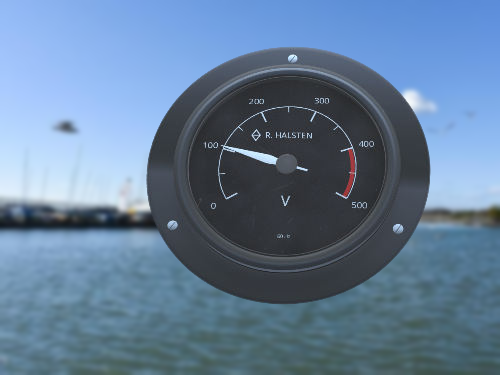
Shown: 100 V
